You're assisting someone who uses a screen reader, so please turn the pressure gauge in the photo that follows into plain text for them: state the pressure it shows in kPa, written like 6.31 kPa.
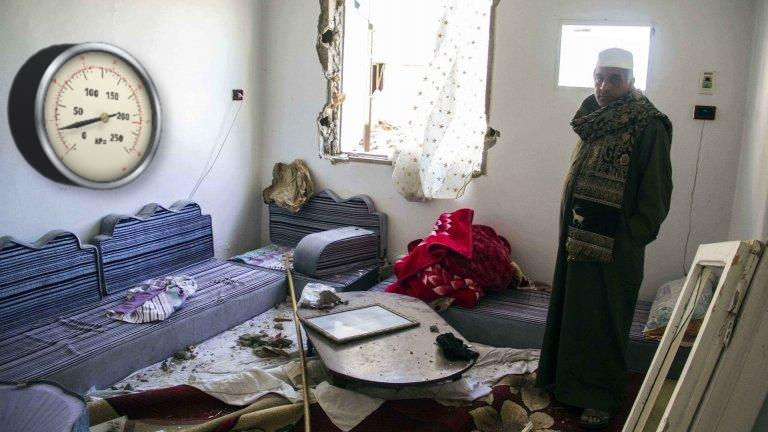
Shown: 25 kPa
